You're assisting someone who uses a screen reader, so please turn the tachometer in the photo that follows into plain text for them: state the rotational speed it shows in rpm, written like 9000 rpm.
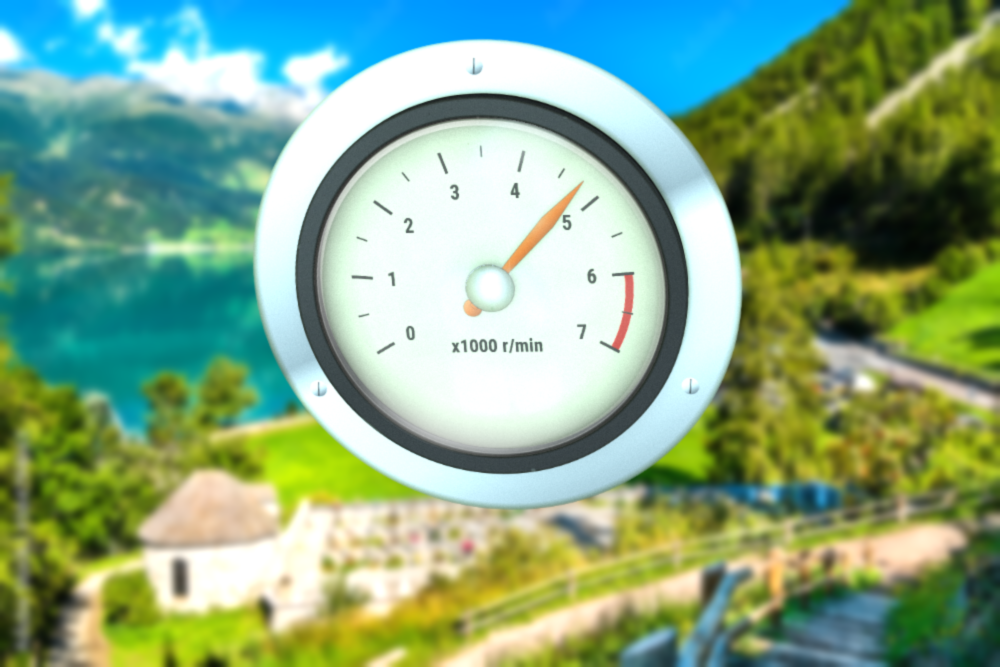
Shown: 4750 rpm
